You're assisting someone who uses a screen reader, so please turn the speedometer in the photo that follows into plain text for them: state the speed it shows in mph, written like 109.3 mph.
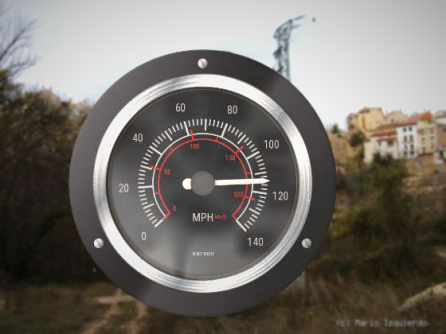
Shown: 114 mph
